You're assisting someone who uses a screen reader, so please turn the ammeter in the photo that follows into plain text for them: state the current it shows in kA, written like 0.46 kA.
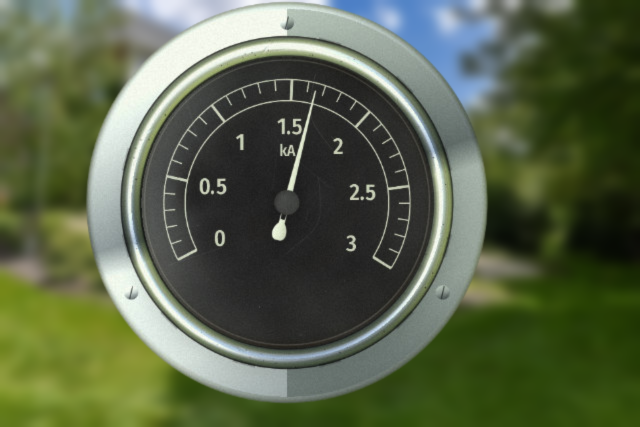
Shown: 1.65 kA
